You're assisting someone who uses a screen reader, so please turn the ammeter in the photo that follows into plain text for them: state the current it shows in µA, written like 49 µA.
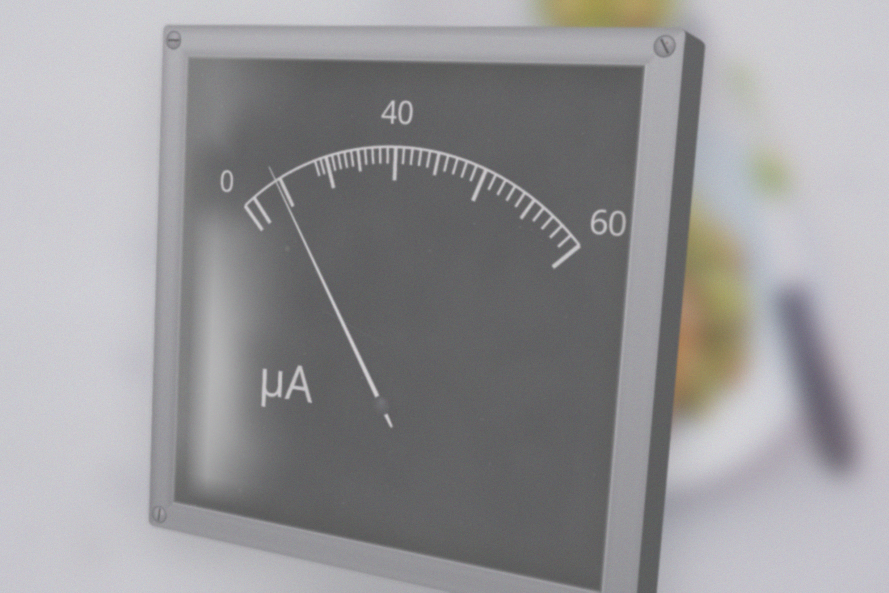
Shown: 20 µA
